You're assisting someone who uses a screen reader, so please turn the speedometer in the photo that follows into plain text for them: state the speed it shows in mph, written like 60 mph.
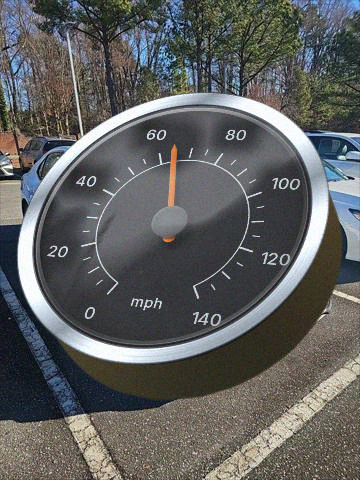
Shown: 65 mph
